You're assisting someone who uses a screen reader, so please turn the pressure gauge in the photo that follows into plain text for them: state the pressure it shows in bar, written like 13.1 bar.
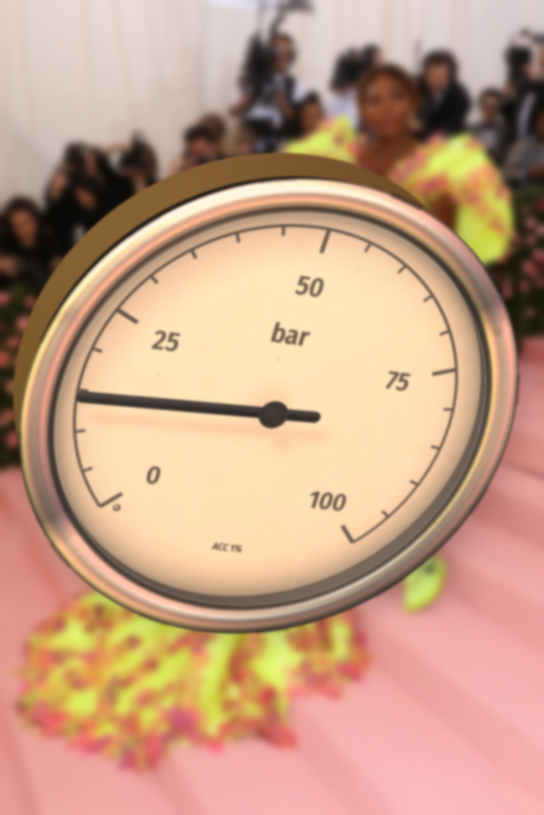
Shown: 15 bar
